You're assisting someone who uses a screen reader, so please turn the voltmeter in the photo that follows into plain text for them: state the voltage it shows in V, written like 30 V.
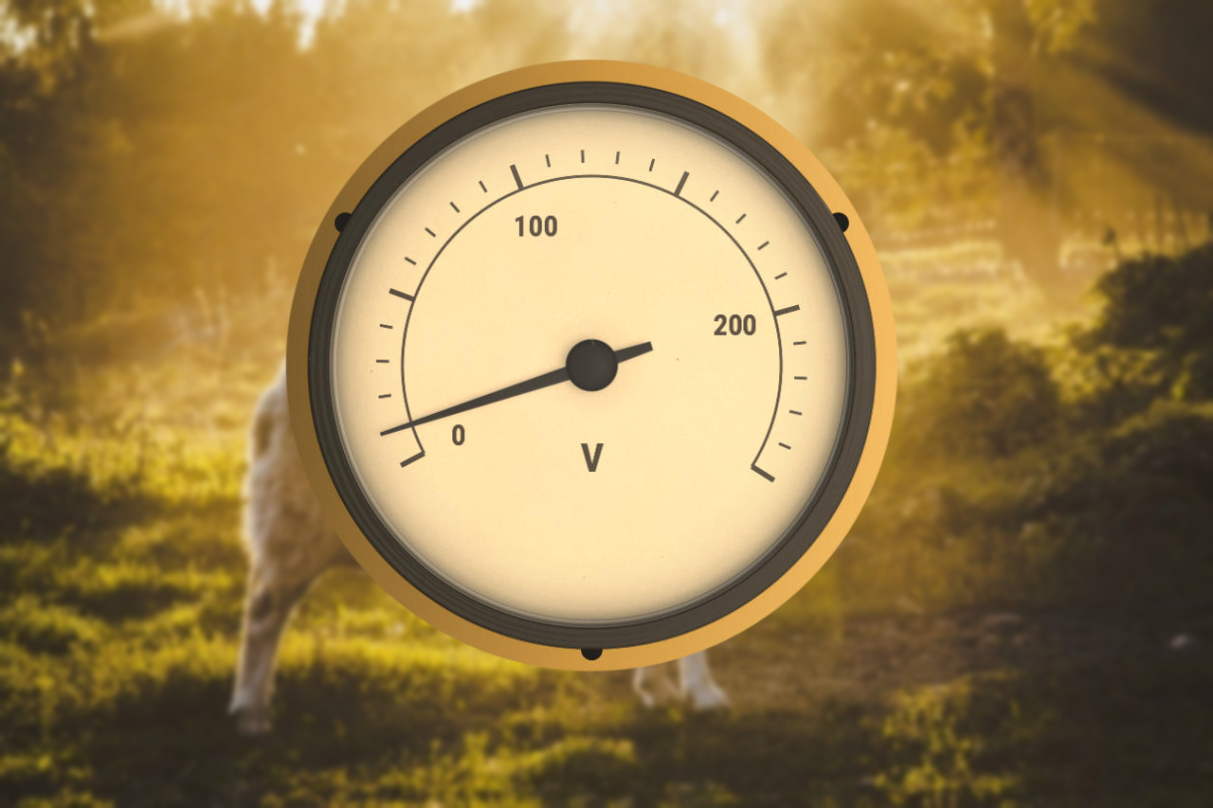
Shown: 10 V
